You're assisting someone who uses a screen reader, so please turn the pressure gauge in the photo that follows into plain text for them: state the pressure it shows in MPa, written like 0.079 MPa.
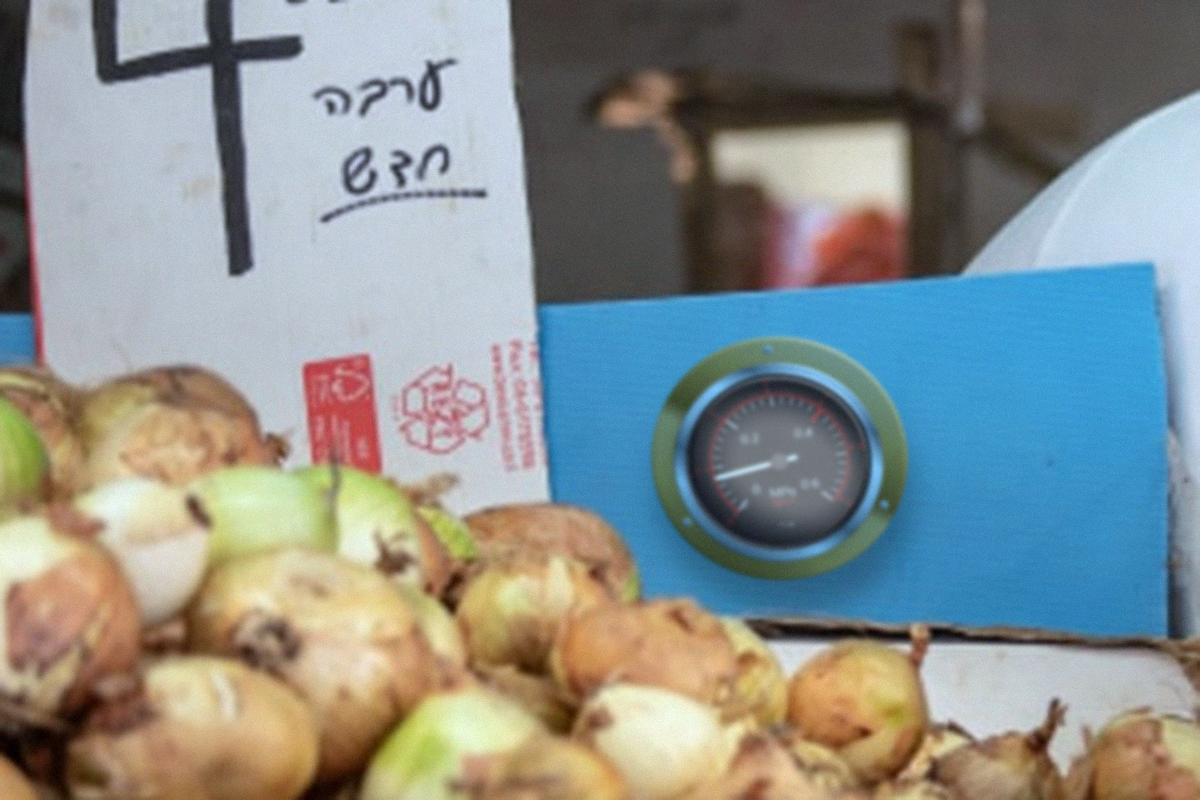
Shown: 0.08 MPa
